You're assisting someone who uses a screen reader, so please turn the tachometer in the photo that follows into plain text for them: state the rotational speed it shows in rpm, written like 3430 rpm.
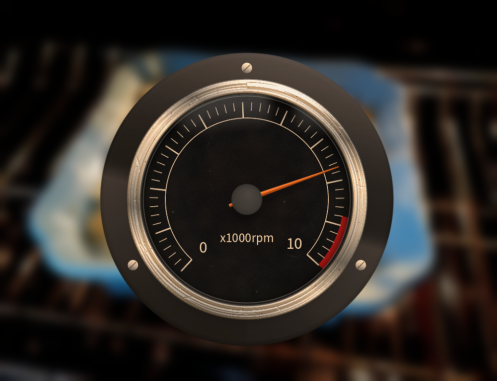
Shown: 7700 rpm
